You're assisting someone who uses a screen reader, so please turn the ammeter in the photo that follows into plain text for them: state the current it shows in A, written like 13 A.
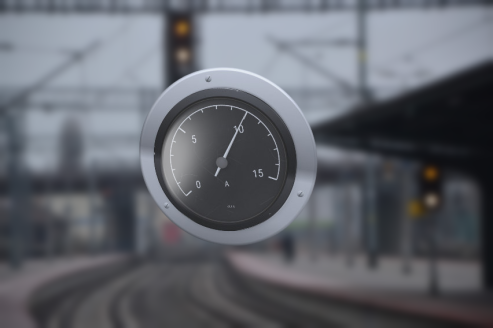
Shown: 10 A
